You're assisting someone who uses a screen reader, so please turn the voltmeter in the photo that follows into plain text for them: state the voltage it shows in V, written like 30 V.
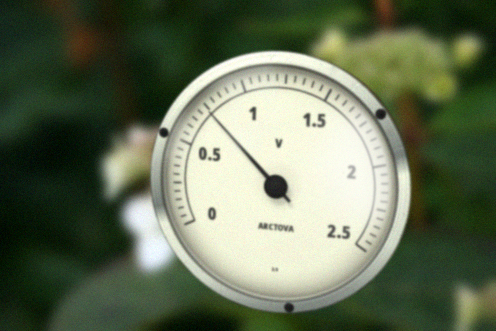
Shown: 0.75 V
